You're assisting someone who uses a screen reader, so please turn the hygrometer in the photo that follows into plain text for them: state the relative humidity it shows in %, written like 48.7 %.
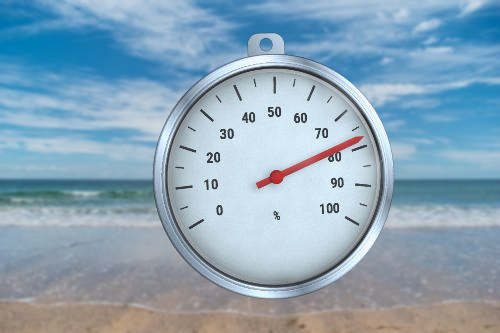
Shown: 77.5 %
